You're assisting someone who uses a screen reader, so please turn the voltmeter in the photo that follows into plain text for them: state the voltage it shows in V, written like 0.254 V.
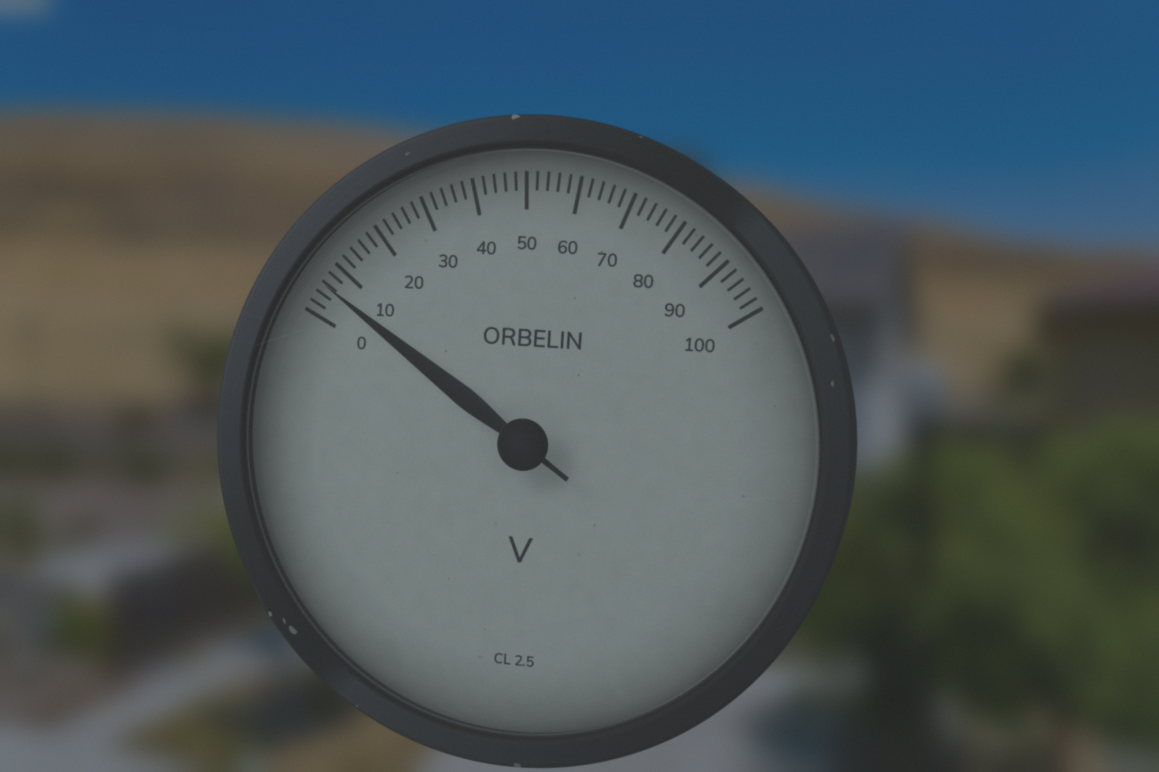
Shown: 6 V
